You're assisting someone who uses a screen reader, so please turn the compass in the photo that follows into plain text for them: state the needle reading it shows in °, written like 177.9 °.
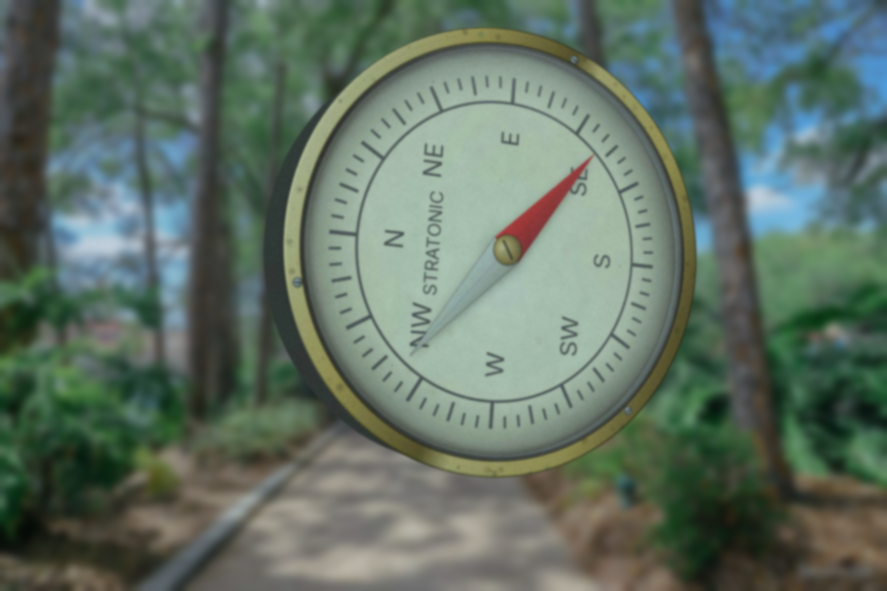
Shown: 130 °
